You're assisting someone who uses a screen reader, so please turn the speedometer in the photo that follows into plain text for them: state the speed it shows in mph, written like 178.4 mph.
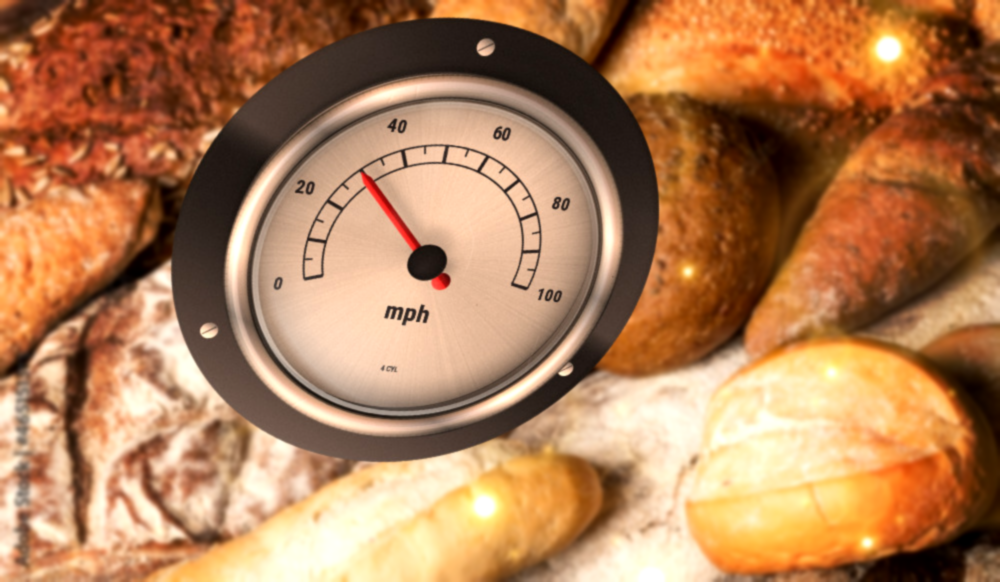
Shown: 30 mph
